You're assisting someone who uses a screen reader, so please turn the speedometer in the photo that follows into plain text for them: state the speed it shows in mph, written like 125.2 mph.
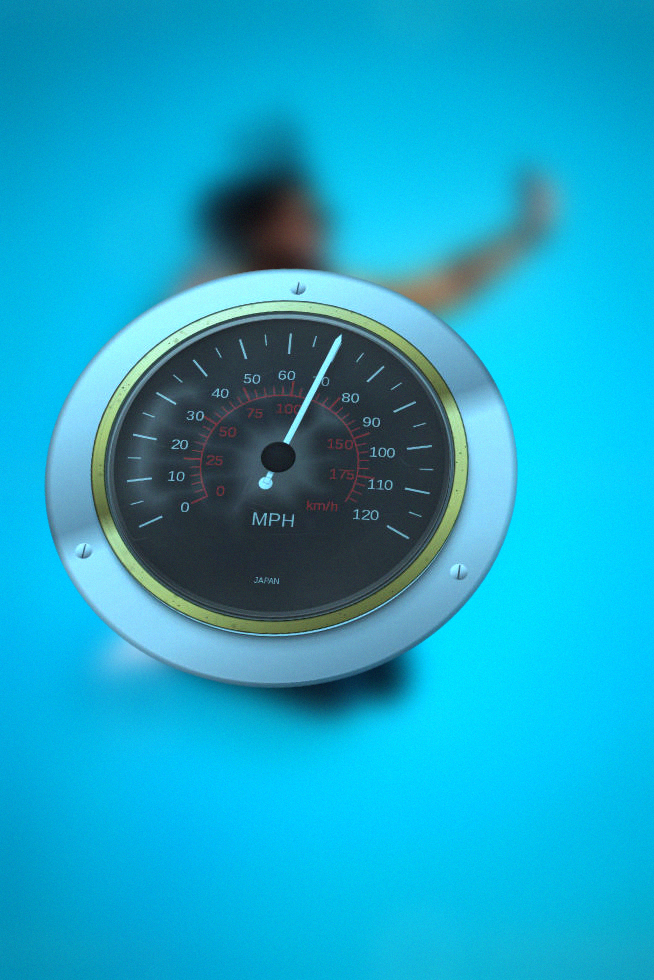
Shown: 70 mph
